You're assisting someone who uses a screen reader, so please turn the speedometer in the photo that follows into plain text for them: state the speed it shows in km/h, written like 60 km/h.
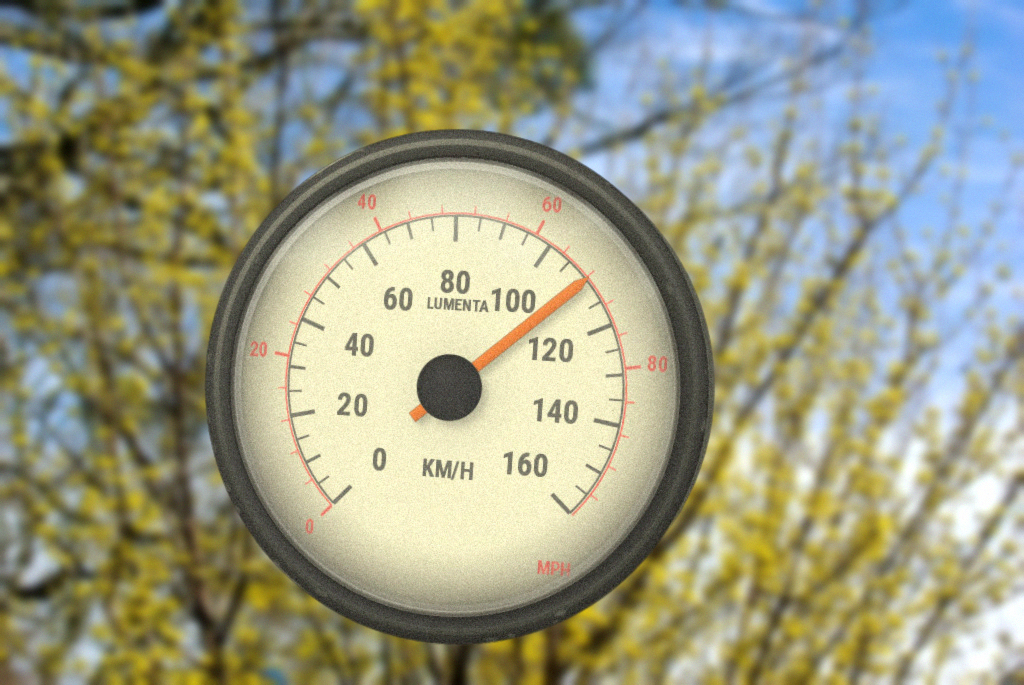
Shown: 110 km/h
